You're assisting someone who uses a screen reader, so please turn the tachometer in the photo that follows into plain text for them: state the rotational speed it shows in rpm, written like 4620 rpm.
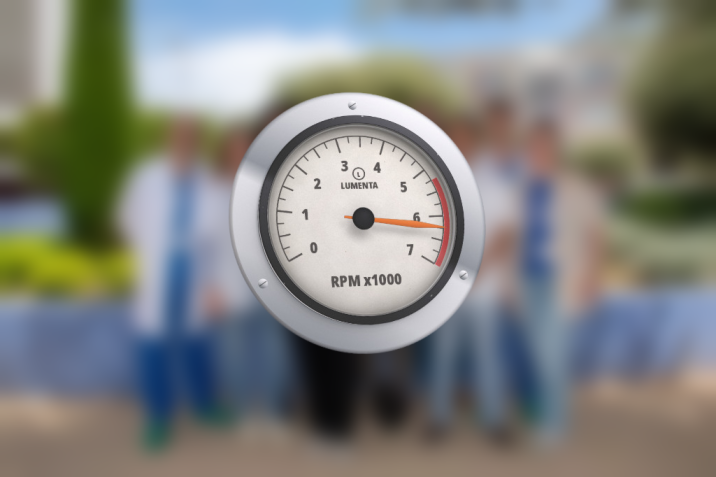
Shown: 6250 rpm
